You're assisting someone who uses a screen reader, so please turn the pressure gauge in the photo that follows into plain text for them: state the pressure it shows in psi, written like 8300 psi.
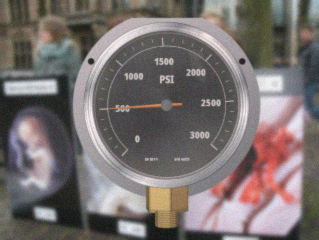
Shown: 500 psi
